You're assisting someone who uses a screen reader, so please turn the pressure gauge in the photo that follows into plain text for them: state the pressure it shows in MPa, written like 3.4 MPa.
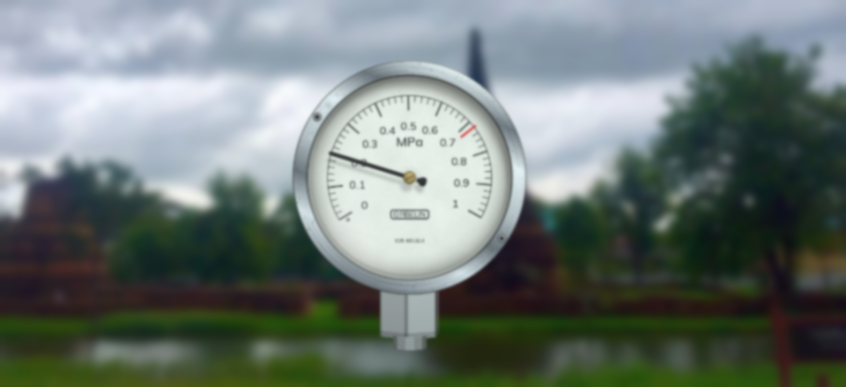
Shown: 0.2 MPa
